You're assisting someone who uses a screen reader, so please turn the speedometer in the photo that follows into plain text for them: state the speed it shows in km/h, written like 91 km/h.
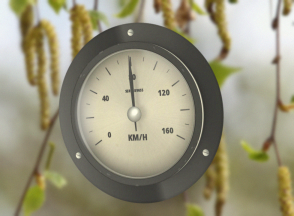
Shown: 80 km/h
